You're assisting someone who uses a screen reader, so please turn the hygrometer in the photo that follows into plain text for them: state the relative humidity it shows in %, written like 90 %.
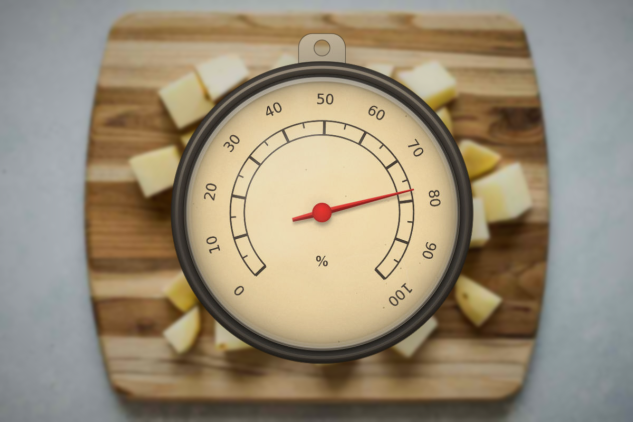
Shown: 77.5 %
